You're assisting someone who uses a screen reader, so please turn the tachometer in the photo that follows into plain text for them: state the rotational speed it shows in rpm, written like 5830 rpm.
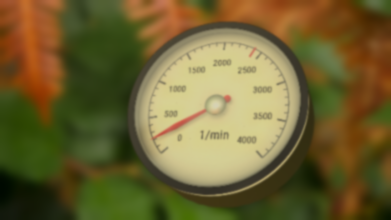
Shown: 200 rpm
